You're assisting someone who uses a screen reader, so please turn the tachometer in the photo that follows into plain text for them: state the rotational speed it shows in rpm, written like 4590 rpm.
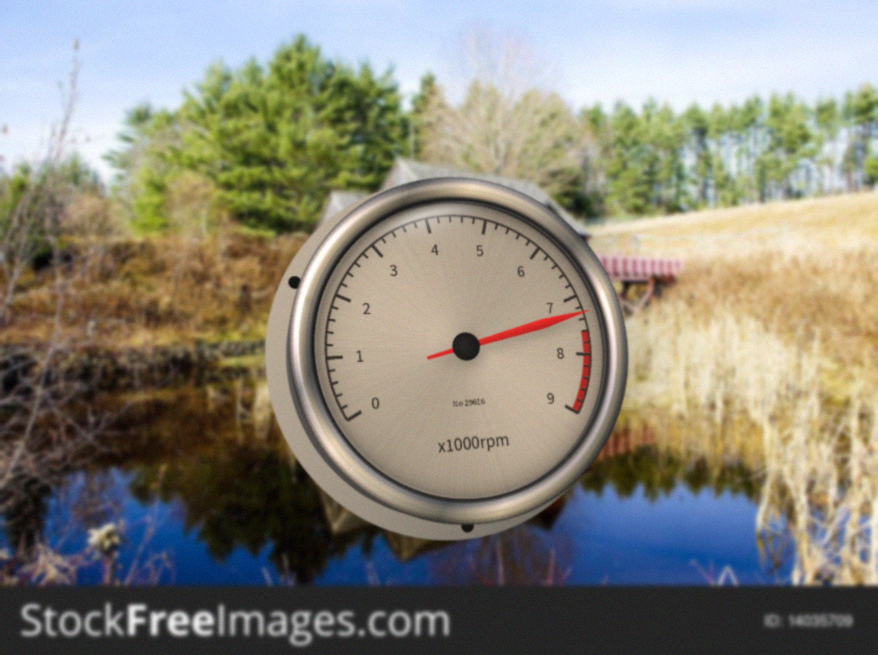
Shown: 7300 rpm
